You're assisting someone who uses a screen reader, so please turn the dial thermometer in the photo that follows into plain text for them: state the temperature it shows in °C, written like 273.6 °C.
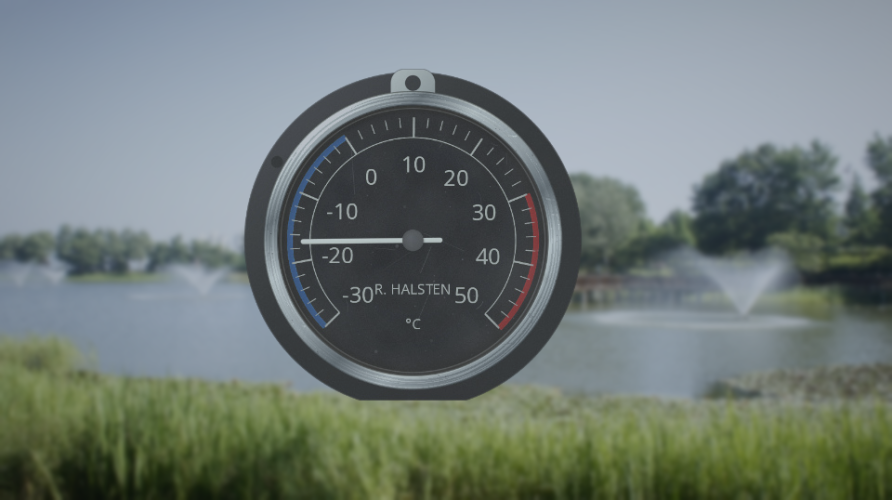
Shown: -17 °C
